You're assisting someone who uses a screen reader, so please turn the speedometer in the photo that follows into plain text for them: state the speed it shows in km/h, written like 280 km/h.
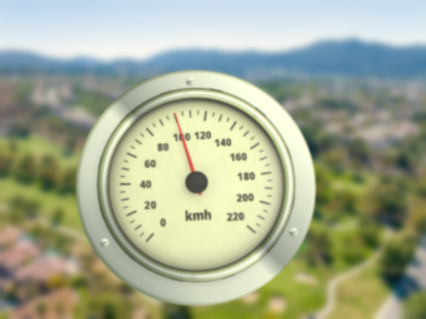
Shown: 100 km/h
